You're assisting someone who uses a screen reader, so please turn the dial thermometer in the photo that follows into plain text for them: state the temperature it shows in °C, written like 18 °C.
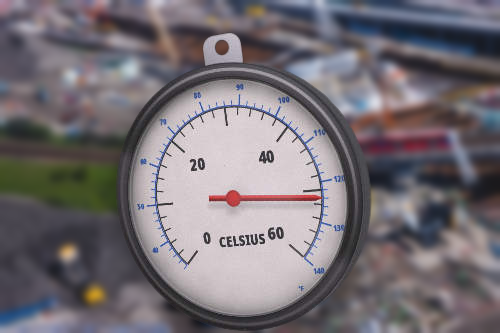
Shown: 51 °C
